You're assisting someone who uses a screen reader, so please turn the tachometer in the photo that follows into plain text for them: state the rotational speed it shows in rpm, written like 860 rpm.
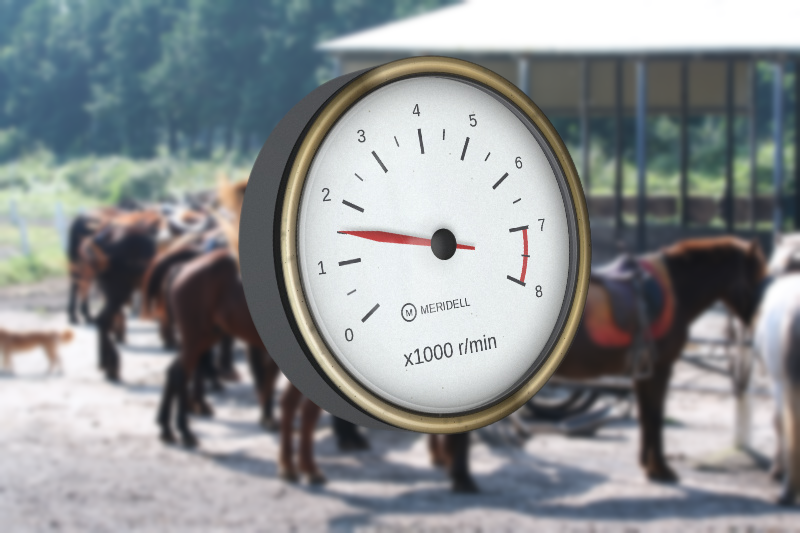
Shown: 1500 rpm
